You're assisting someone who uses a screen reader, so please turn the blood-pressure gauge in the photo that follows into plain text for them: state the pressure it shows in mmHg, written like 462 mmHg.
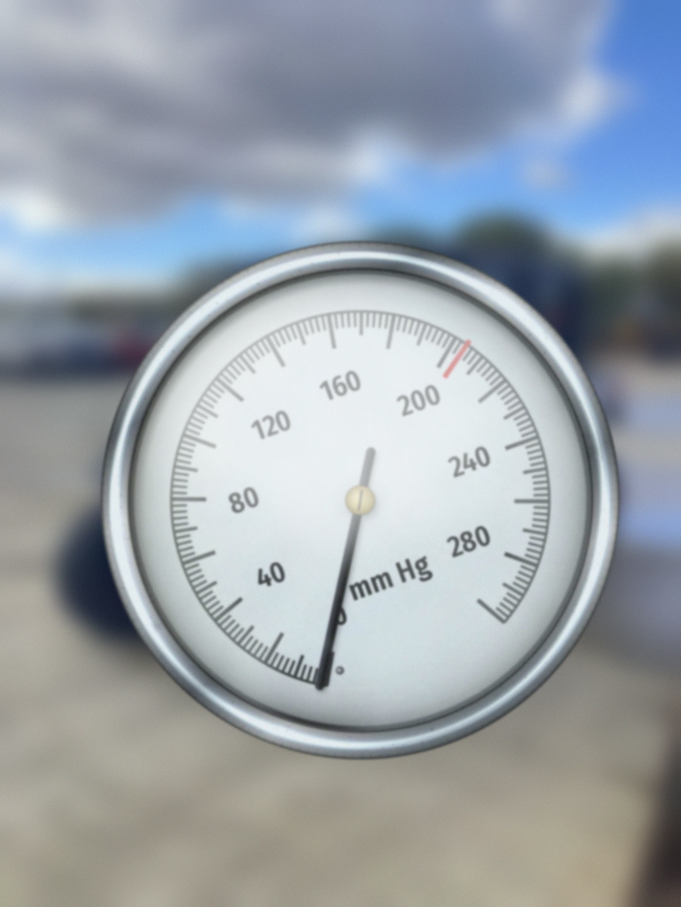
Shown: 2 mmHg
